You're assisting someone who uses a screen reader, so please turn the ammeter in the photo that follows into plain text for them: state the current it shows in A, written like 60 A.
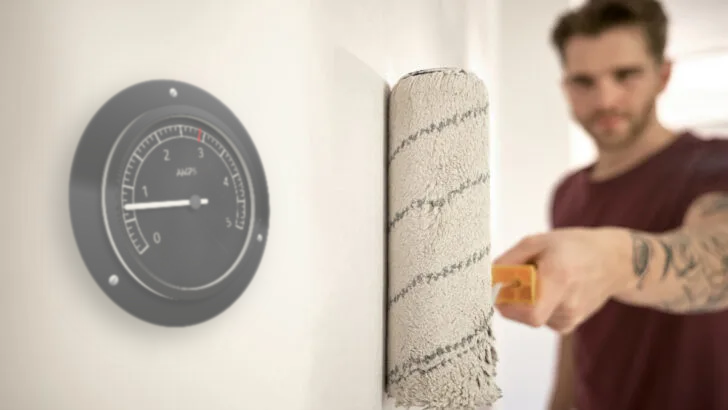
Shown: 0.7 A
